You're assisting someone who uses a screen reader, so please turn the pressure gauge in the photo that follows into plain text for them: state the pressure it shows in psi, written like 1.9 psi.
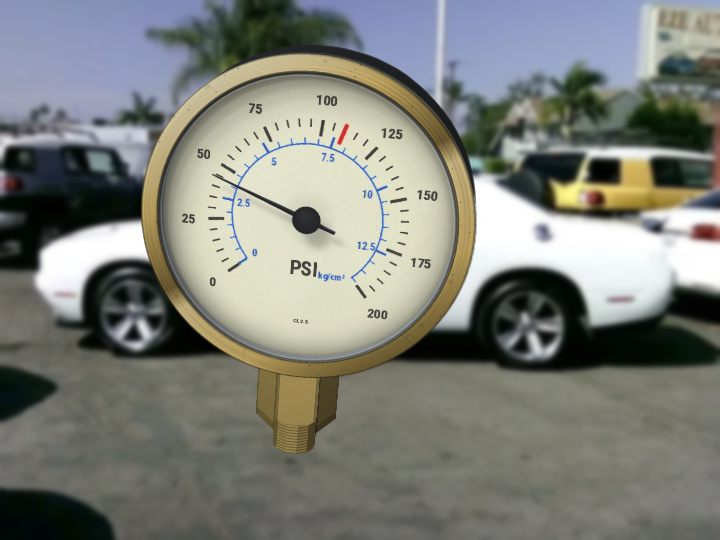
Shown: 45 psi
